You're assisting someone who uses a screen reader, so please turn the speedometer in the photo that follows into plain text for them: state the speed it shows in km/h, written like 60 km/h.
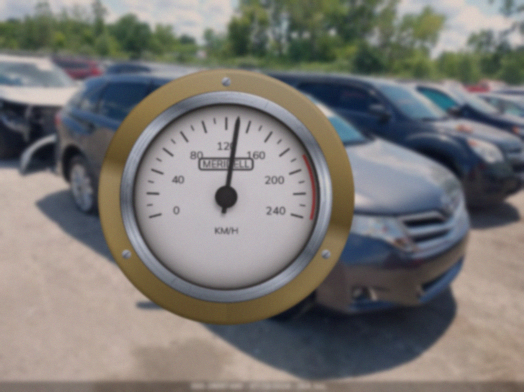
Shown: 130 km/h
